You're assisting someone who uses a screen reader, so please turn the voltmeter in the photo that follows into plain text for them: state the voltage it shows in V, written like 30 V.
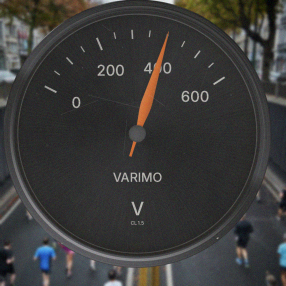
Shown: 400 V
